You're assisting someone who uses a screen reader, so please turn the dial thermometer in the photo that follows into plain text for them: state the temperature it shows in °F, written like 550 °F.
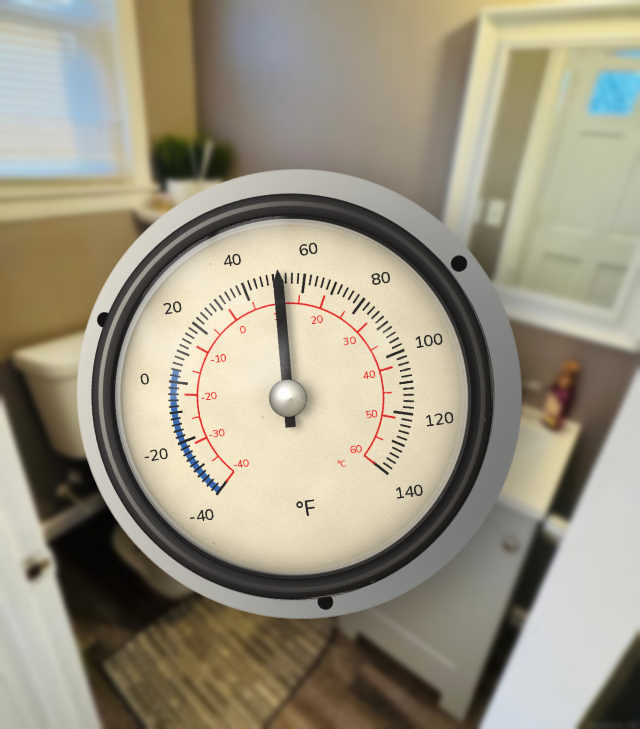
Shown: 52 °F
